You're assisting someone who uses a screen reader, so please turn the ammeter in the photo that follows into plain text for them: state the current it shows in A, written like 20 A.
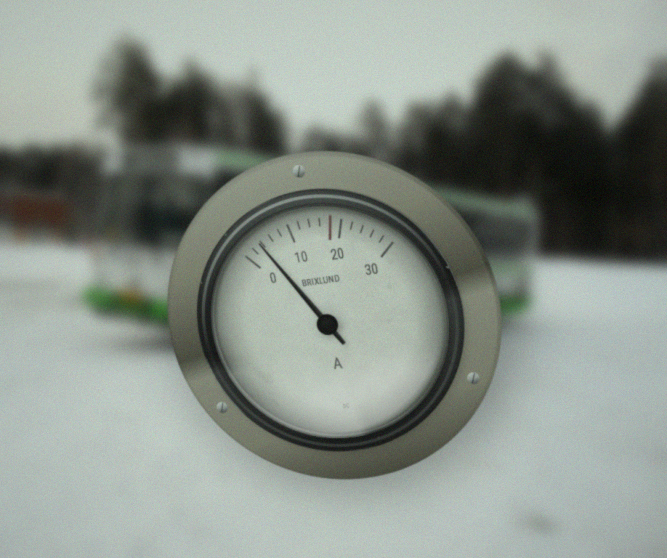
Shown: 4 A
